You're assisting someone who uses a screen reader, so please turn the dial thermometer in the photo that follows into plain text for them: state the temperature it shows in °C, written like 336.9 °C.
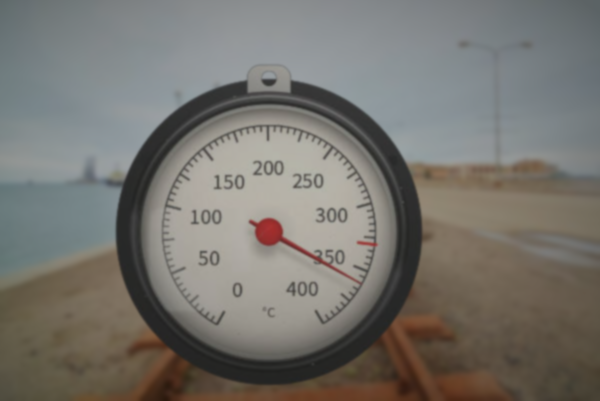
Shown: 360 °C
